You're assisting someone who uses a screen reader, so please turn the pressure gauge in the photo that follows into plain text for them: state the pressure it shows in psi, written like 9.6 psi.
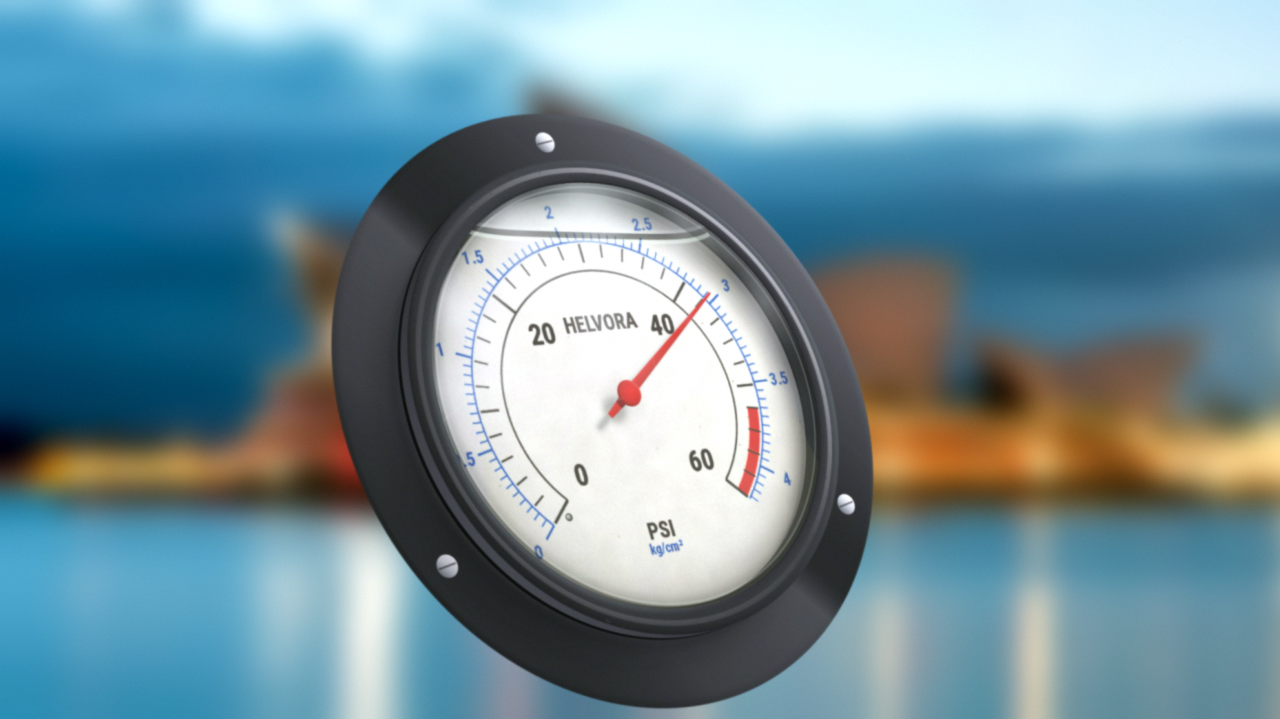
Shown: 42 psi
